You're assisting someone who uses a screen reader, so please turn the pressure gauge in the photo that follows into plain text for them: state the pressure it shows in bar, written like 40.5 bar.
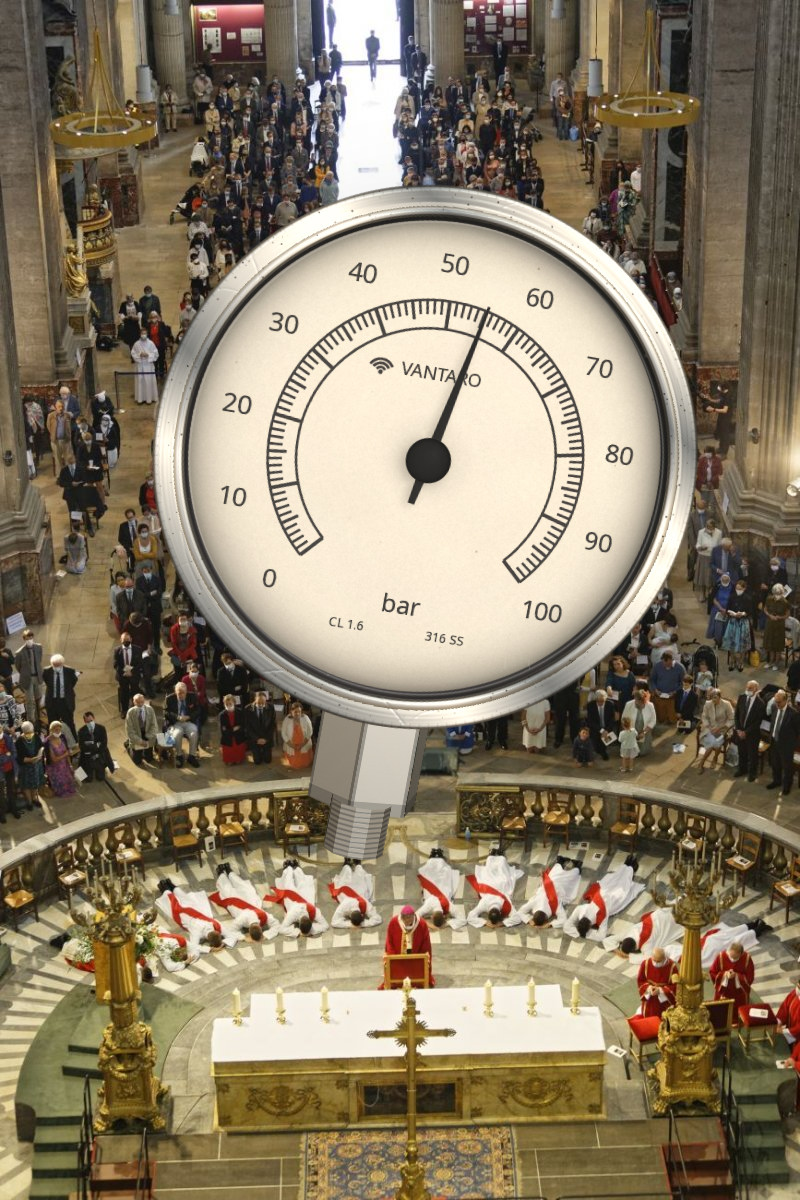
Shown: 55 bar
